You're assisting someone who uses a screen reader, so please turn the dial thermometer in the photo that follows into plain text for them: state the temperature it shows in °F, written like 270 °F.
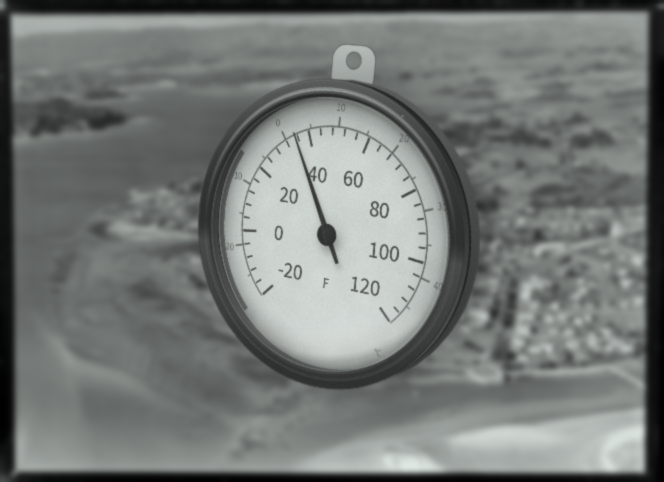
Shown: 36 °F
